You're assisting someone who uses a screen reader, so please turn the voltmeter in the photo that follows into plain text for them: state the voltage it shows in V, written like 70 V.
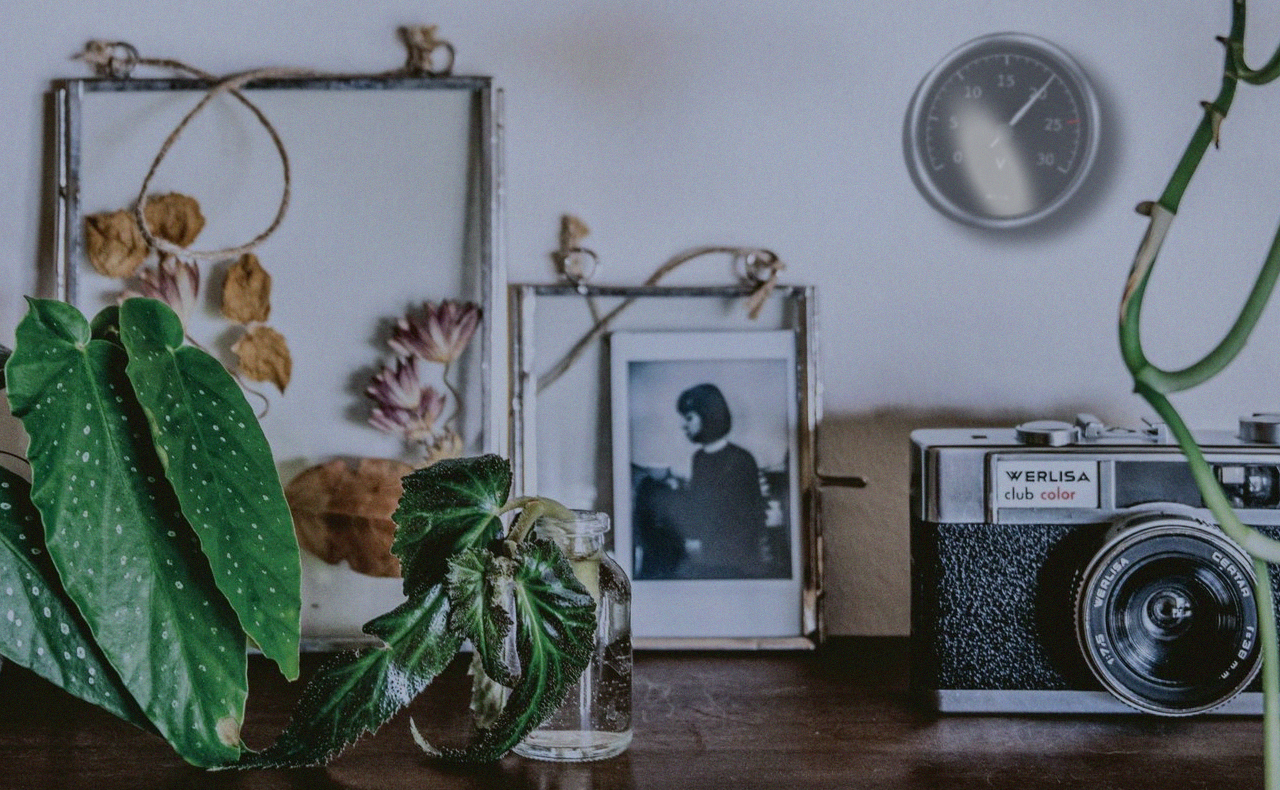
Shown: 20 V
